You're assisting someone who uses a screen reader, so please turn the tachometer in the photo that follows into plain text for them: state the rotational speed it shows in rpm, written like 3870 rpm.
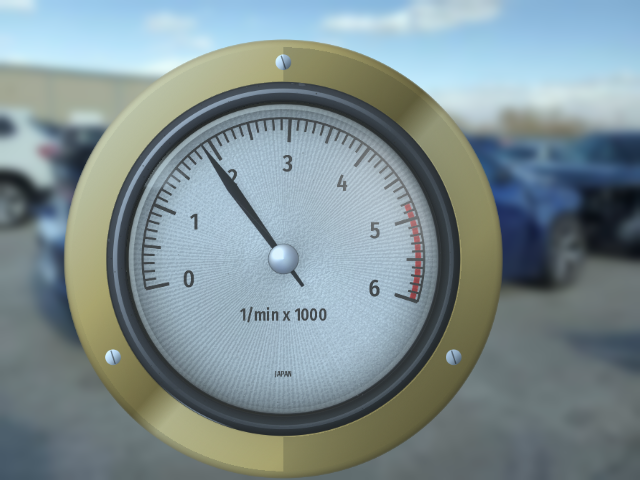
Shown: 1900 rpm
